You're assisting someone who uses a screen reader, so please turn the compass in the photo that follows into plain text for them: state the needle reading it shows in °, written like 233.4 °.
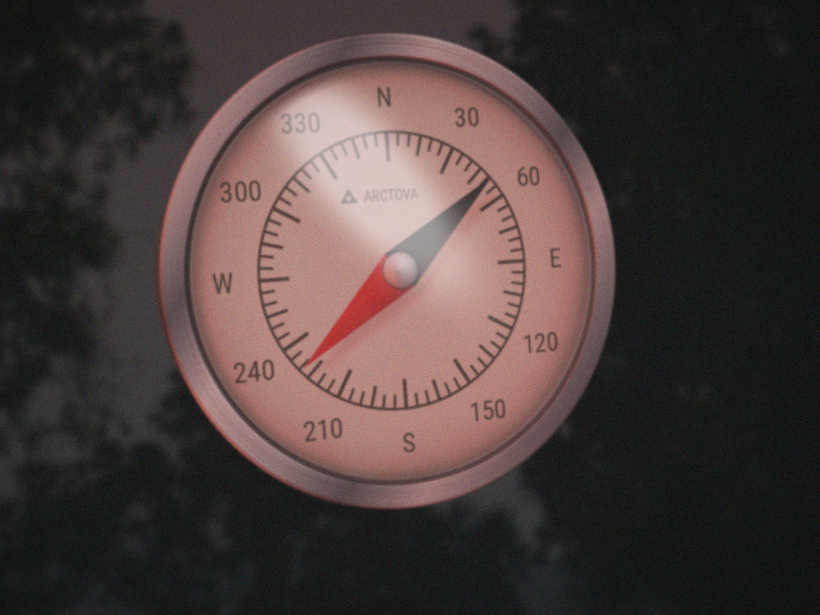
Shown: 230 °
